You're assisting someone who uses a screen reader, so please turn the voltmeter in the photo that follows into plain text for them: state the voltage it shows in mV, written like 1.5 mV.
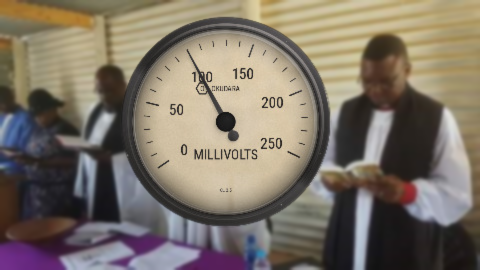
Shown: 100 mV
